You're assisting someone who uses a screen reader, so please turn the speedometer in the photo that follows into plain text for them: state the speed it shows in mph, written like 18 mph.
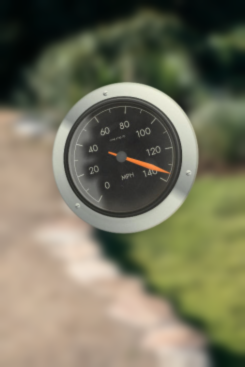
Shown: 135 mph
